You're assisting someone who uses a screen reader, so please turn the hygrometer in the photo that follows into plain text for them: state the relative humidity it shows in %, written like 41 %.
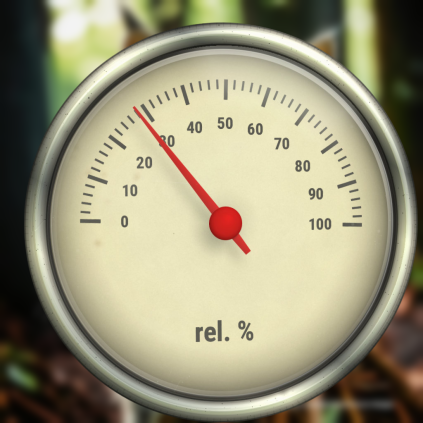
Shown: 28 %
